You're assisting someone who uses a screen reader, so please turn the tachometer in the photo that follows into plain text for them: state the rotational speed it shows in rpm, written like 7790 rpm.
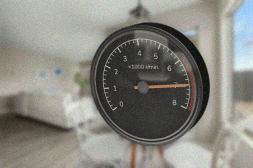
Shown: 7000 rpm
